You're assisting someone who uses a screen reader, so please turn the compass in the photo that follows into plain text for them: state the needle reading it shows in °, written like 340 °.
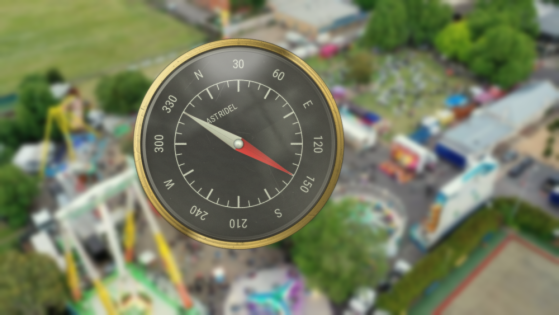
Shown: 150 °
